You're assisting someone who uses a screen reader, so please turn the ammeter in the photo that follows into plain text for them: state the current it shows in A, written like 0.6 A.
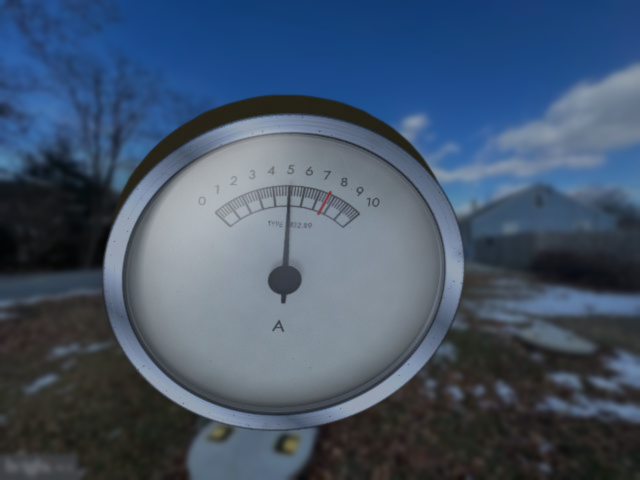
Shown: 5 A
